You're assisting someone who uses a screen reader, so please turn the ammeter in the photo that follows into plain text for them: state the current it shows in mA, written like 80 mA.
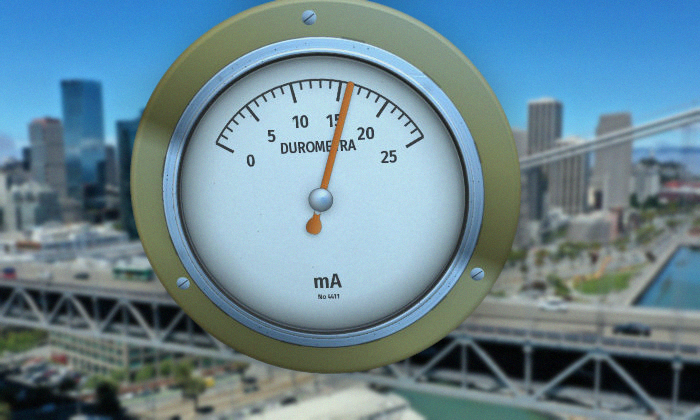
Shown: 16 mA
